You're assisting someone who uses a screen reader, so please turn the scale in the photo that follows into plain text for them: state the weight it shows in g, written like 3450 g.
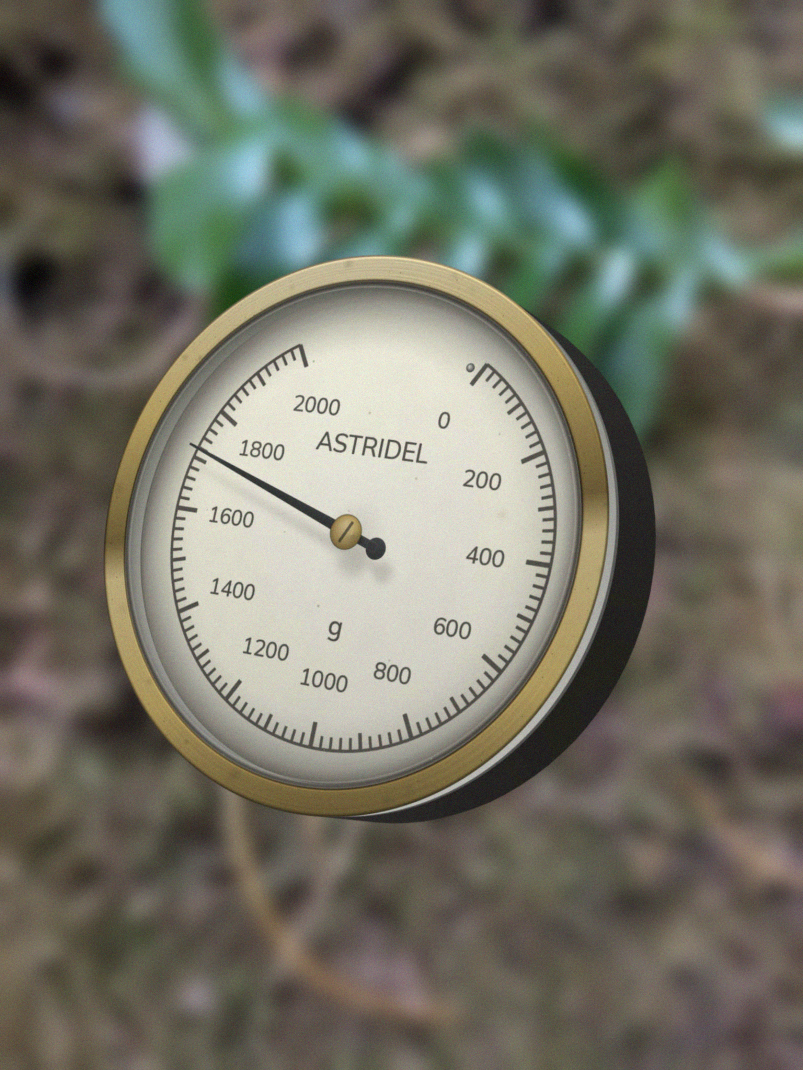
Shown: 1720 g
